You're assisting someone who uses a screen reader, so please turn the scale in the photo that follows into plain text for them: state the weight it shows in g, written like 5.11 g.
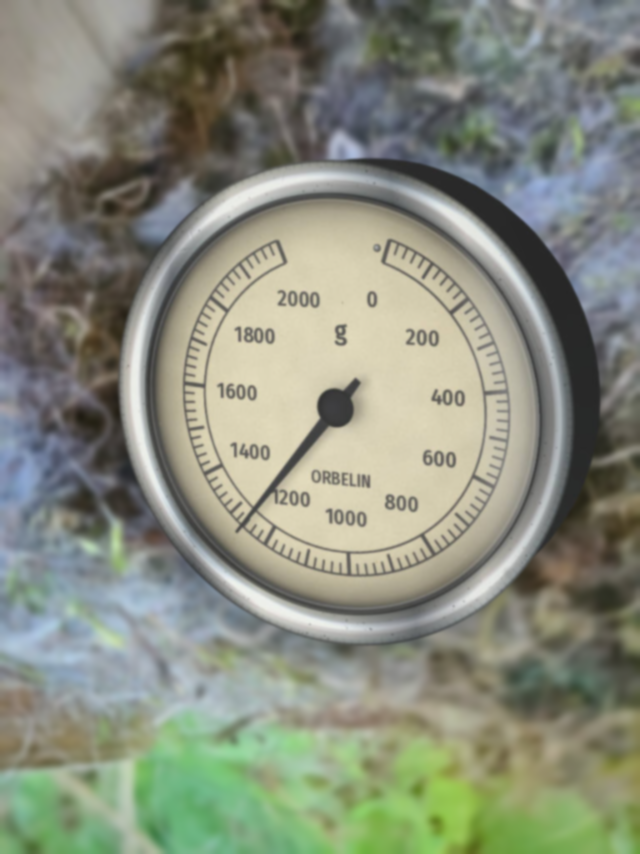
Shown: 1260 g
